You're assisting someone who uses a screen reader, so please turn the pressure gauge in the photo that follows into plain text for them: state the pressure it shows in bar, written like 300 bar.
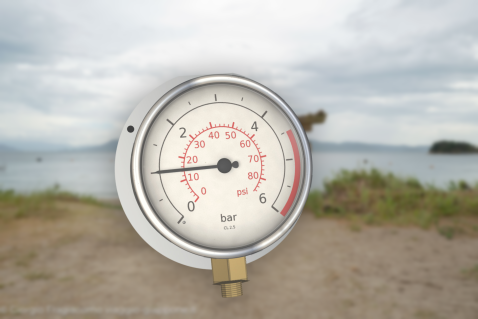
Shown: 1 bar
